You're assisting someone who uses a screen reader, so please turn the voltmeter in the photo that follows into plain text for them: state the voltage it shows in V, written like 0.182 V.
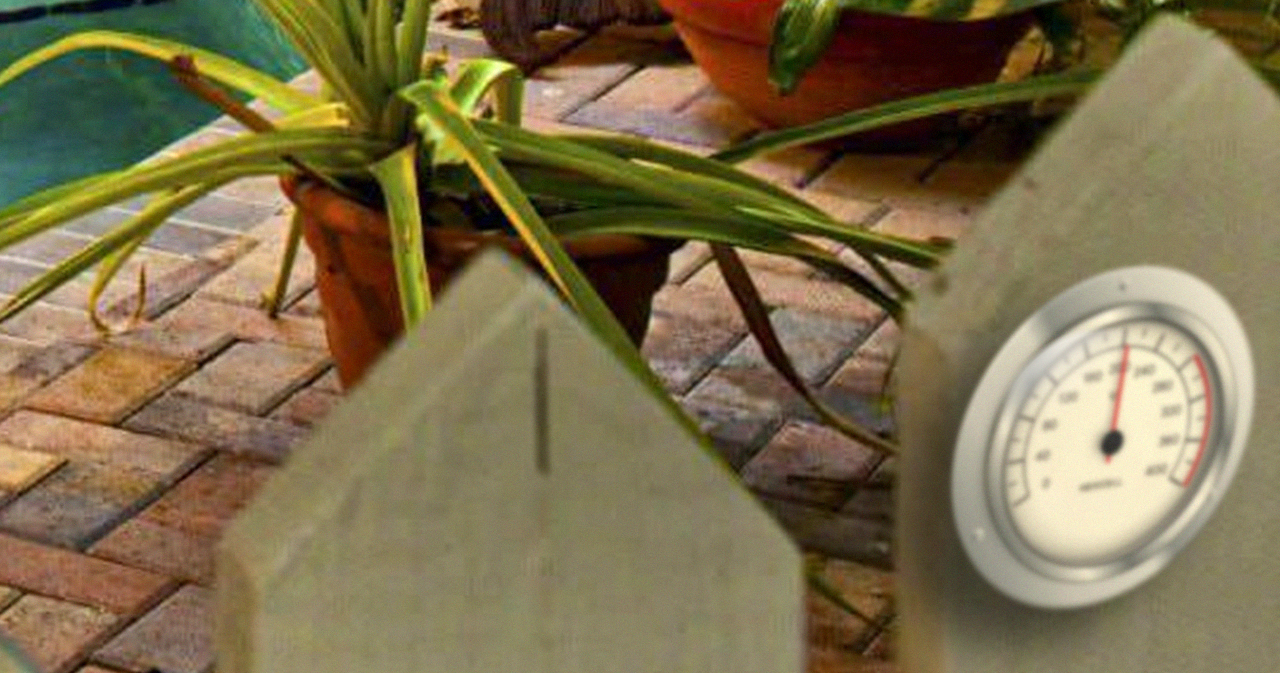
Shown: 200 V
